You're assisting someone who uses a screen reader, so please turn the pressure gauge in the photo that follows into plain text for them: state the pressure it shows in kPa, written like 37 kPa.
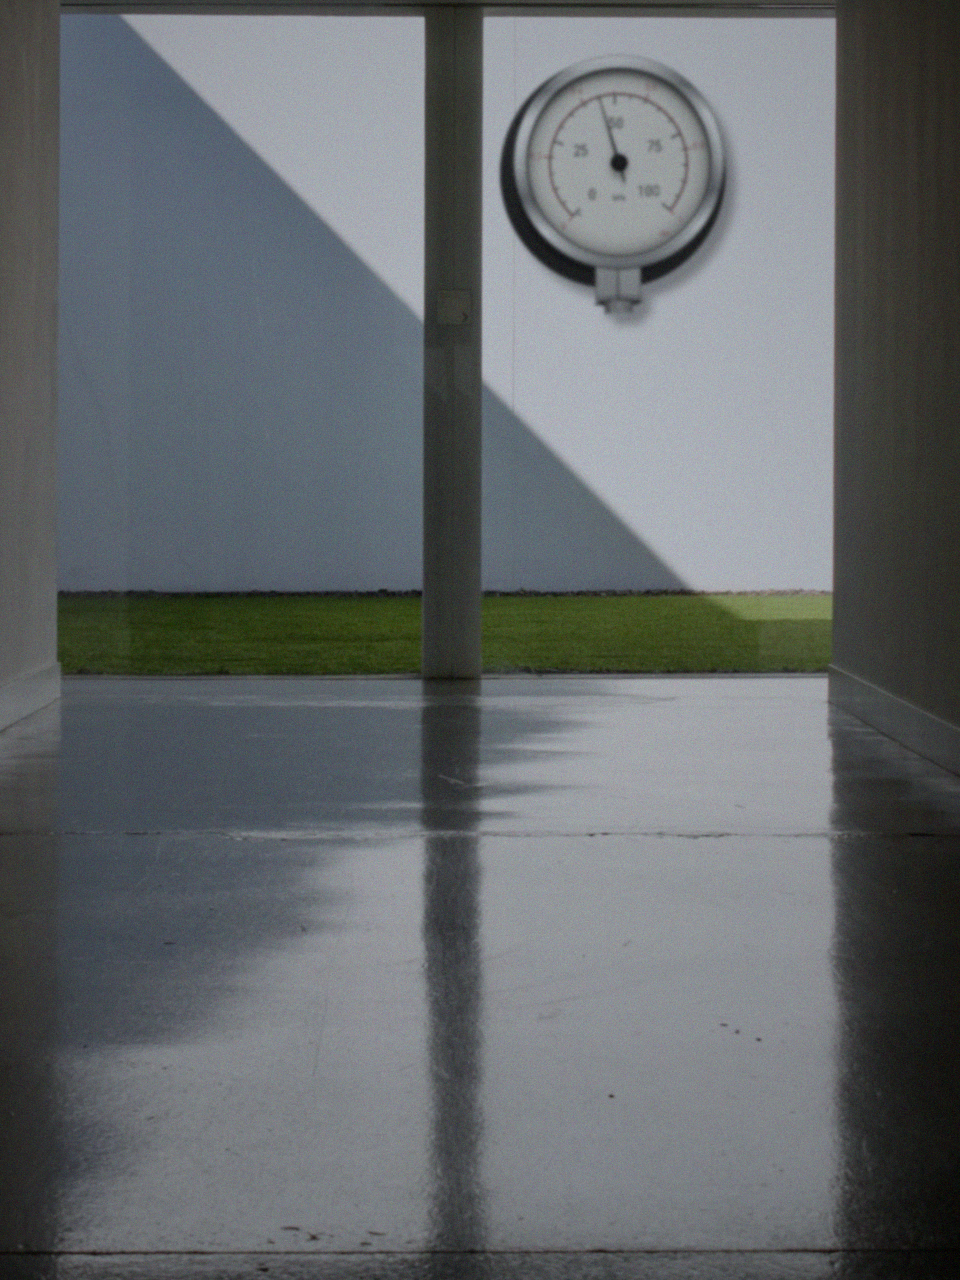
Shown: 45 kPa
